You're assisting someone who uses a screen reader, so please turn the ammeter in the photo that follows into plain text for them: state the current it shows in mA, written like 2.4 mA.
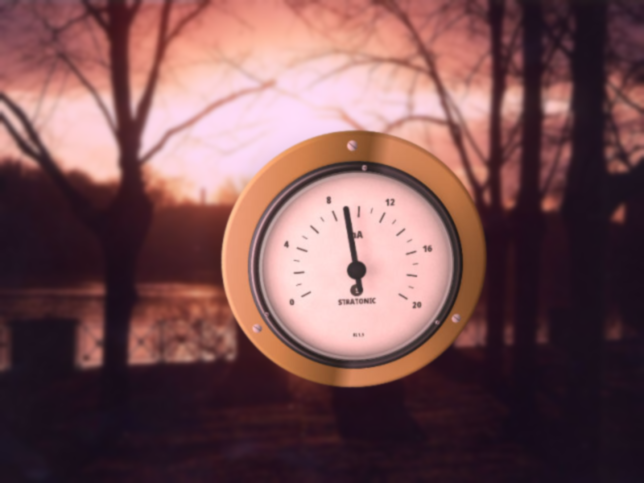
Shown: 9 mA
